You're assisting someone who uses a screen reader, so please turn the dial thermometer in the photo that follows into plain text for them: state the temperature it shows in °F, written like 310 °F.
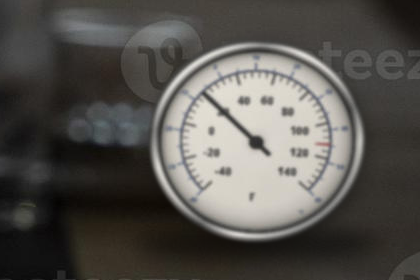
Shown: 20 °F
